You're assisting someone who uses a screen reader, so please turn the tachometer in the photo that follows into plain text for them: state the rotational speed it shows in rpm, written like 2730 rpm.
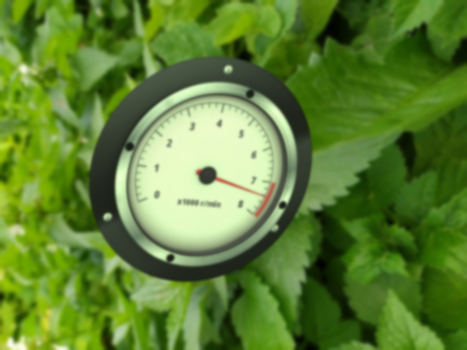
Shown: 7400 rpm
